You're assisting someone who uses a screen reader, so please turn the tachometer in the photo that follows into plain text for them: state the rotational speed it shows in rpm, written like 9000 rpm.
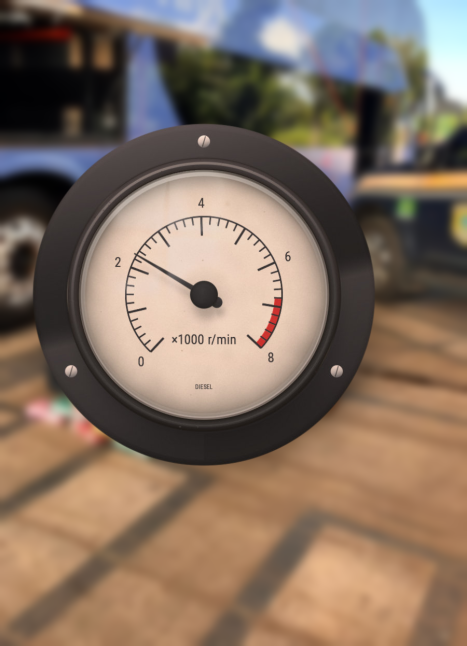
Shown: 2300 rpm
